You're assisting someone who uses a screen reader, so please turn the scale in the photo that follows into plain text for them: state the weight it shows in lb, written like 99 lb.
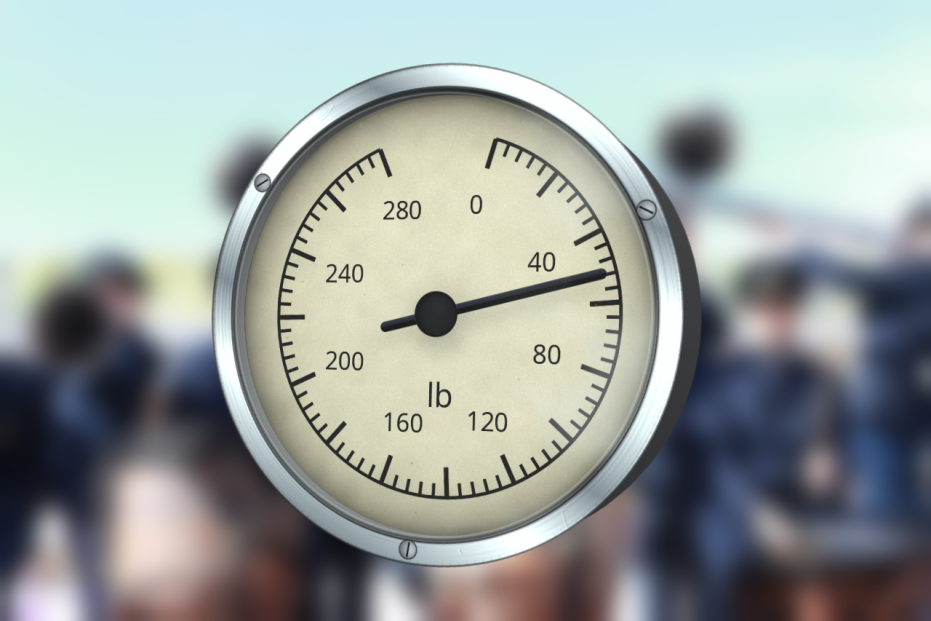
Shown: 52 lb
